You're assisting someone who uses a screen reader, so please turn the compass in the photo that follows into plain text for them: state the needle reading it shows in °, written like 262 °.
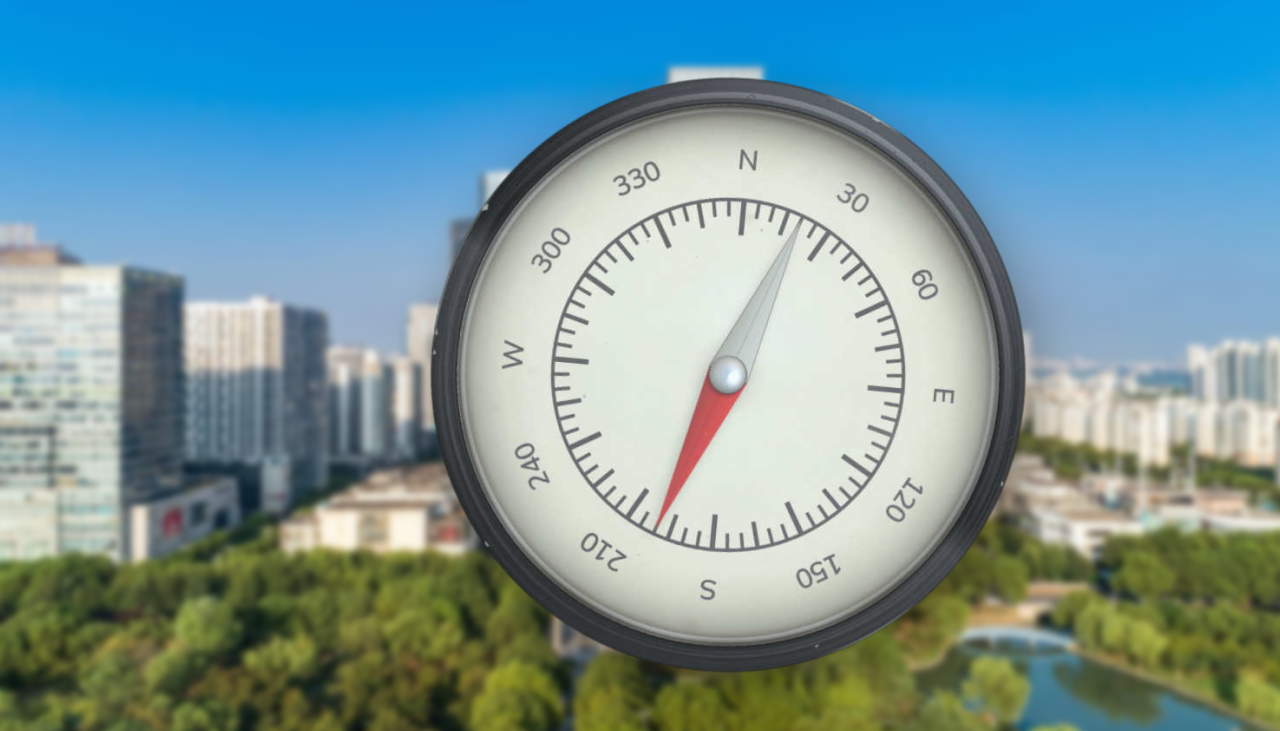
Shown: 200 °
